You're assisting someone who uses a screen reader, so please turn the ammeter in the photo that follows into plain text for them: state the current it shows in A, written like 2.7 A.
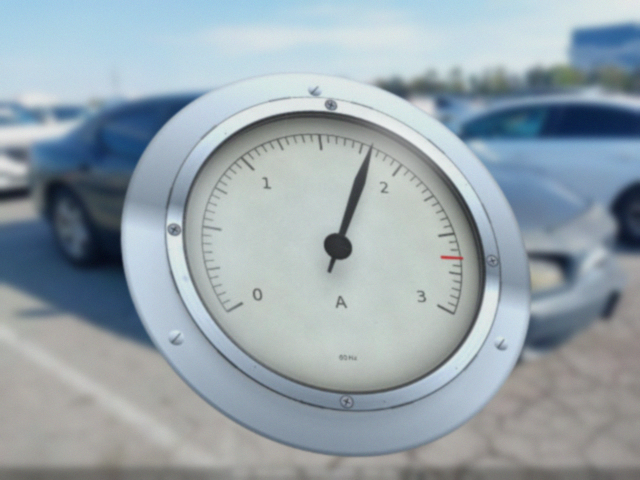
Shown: 1.8 A
